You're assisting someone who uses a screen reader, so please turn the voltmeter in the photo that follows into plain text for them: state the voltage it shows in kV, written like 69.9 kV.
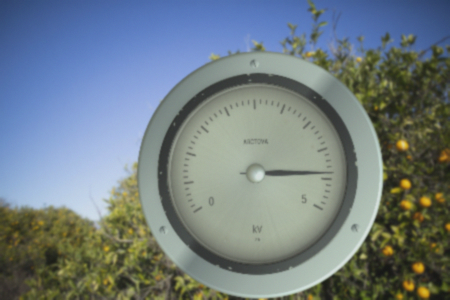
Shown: 4.4 kV
